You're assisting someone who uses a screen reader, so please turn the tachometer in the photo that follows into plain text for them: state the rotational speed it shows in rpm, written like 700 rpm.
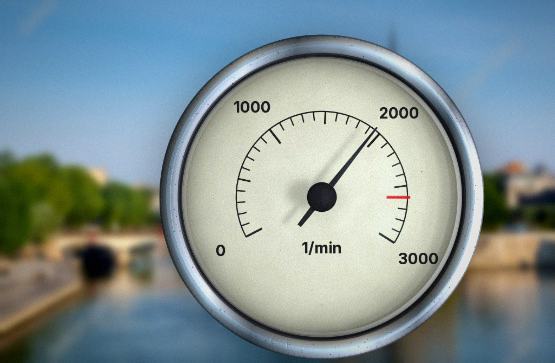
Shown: 1950 rpm
